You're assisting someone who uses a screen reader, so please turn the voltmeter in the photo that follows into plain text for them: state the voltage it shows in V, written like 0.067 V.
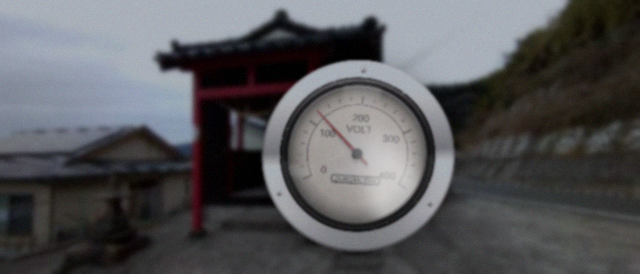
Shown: 120 V
